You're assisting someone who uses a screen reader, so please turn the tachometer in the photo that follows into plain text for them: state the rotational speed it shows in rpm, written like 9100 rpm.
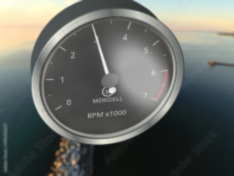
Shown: 3000 rpm
